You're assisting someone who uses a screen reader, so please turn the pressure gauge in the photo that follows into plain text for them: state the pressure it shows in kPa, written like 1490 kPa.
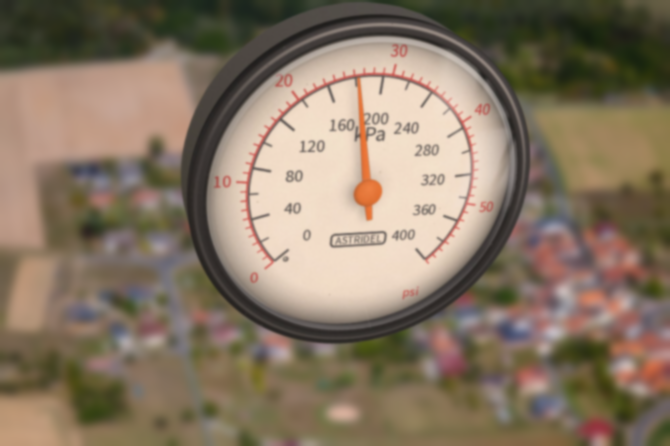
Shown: 180 kPa
